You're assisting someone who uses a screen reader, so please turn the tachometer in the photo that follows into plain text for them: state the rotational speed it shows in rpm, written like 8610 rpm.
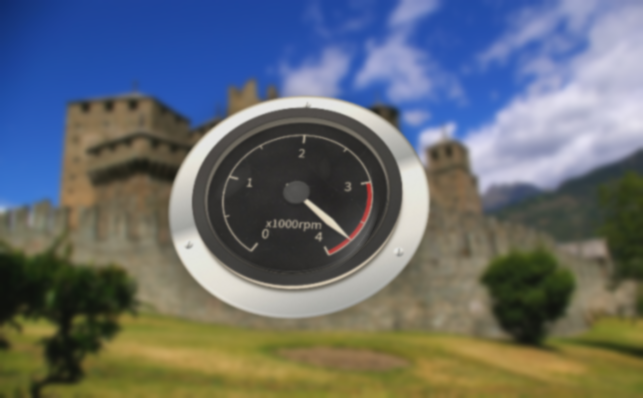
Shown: 3750 rpm
